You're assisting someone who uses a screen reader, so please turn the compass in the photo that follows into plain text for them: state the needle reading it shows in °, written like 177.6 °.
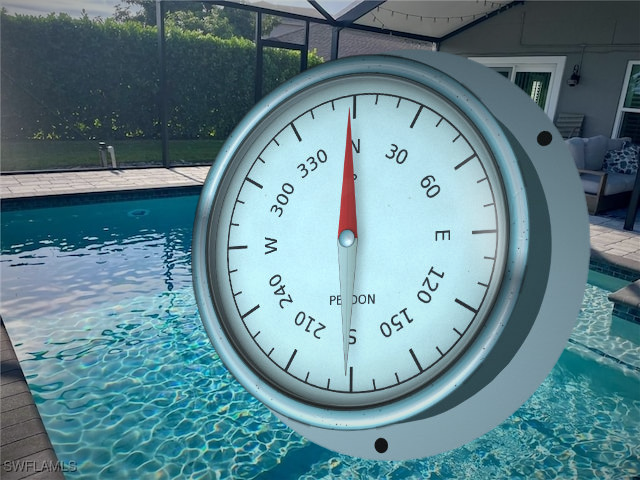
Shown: 0 °
